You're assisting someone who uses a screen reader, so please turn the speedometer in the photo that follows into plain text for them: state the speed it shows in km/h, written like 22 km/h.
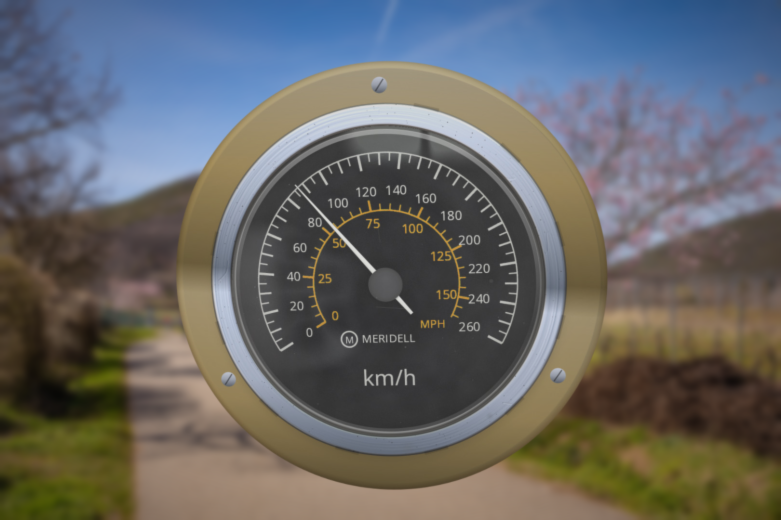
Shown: 87.5 km/h
